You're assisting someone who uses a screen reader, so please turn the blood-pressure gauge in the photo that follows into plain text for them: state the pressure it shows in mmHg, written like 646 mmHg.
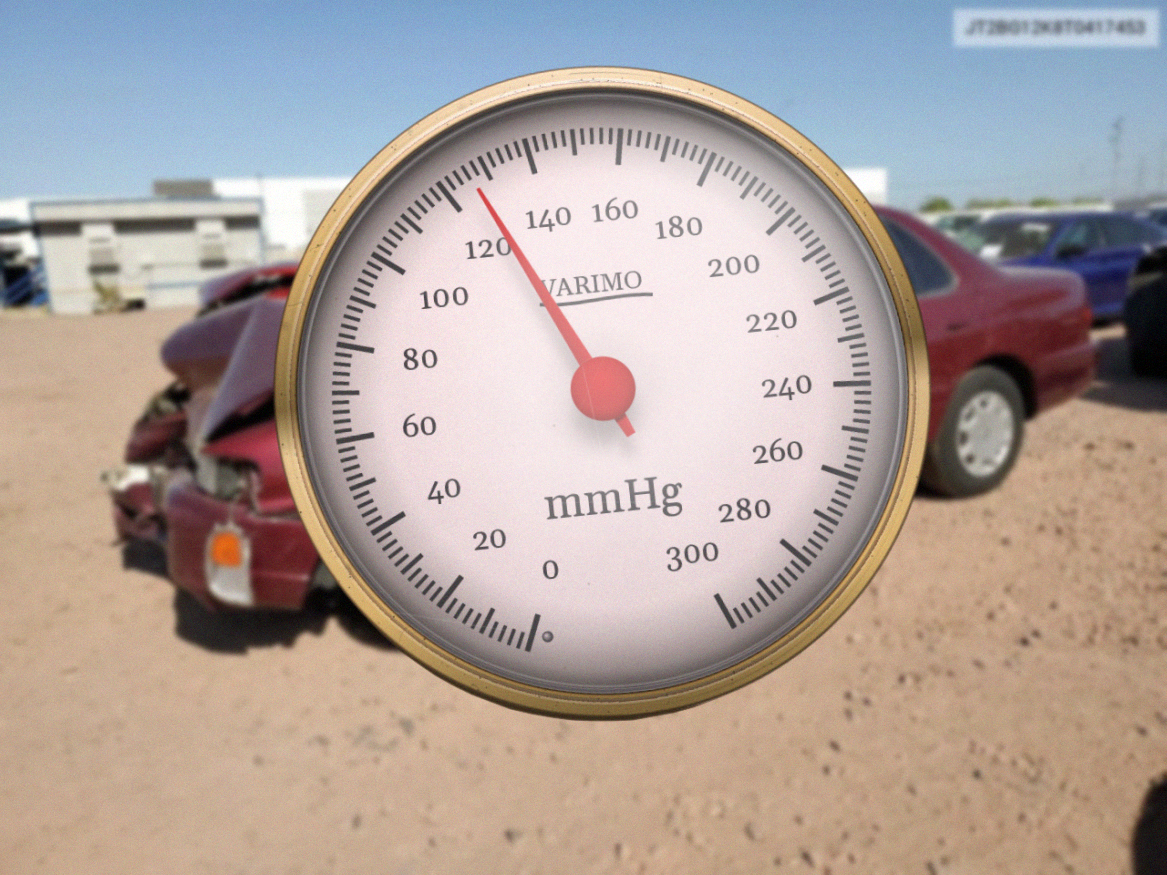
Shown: 126 mmHg
